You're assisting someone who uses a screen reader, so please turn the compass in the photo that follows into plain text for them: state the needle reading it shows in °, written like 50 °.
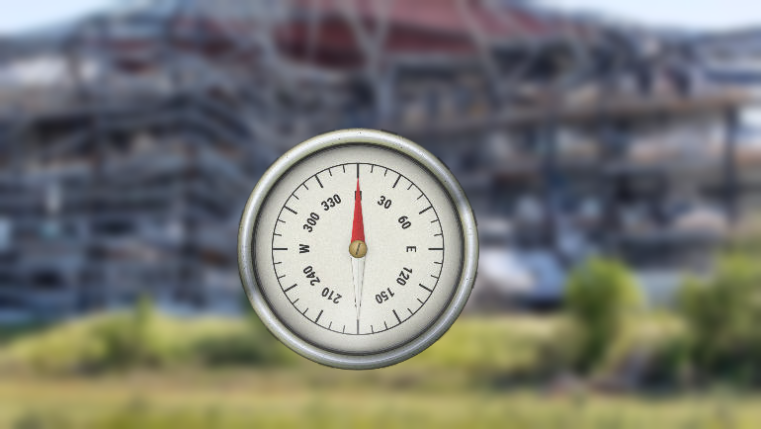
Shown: 0 °
